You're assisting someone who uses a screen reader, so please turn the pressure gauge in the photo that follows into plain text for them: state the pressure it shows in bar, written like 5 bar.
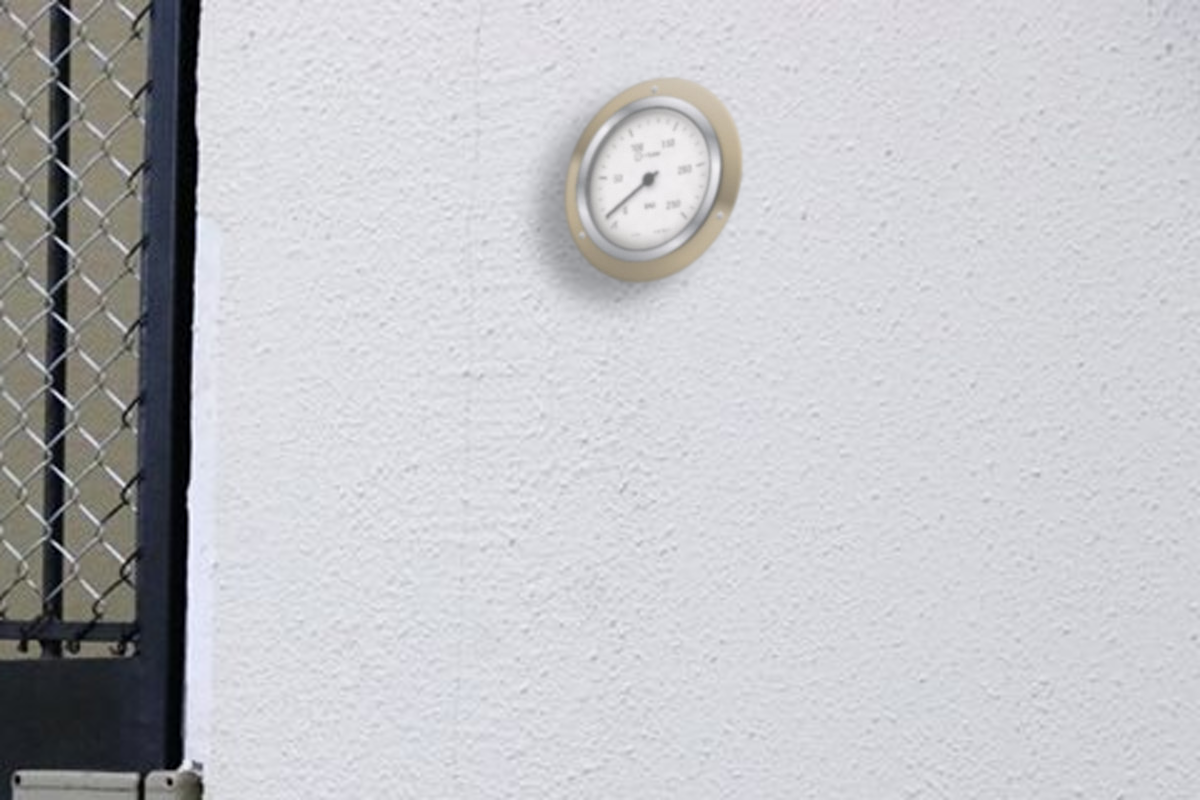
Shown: 10 bar
